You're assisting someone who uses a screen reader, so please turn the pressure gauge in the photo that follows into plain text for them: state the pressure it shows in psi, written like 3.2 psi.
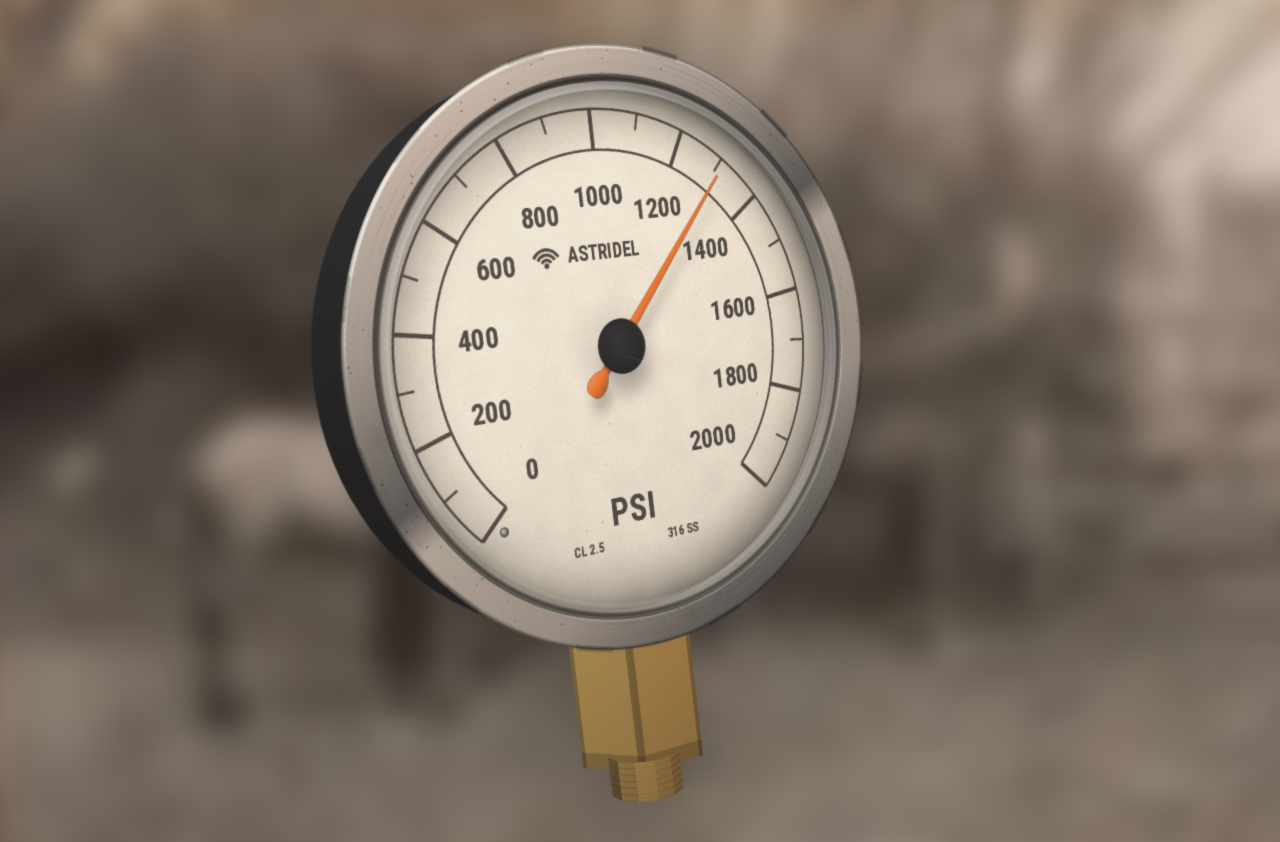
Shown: 1300 psi
